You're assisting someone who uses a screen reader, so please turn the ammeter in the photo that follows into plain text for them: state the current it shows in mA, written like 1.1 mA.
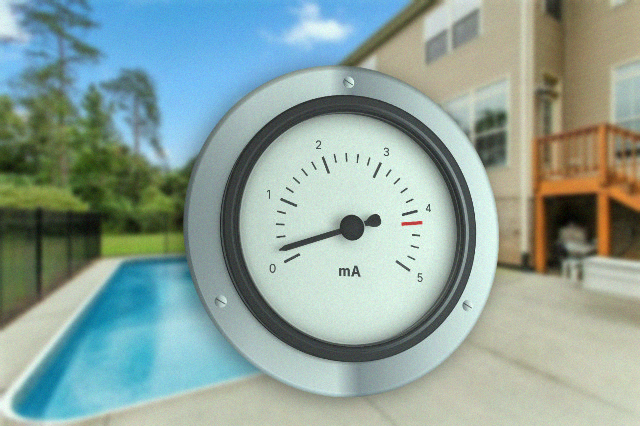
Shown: 0.2 mA
